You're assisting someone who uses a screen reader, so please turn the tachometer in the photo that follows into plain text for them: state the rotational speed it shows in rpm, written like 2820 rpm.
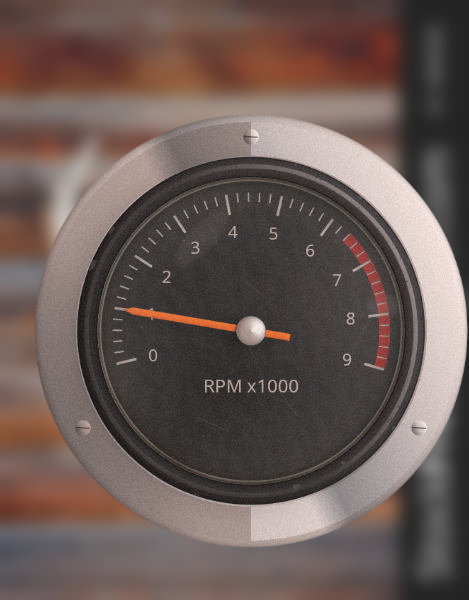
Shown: 1000 rpm
